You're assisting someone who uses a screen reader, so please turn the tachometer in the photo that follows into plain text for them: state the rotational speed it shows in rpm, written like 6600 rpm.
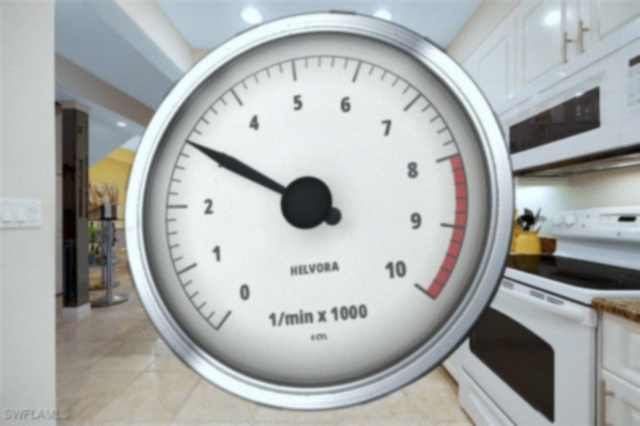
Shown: 3000 rpm
